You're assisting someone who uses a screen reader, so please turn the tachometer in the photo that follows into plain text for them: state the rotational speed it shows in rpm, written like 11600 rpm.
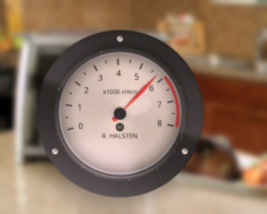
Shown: 5750 rpm
